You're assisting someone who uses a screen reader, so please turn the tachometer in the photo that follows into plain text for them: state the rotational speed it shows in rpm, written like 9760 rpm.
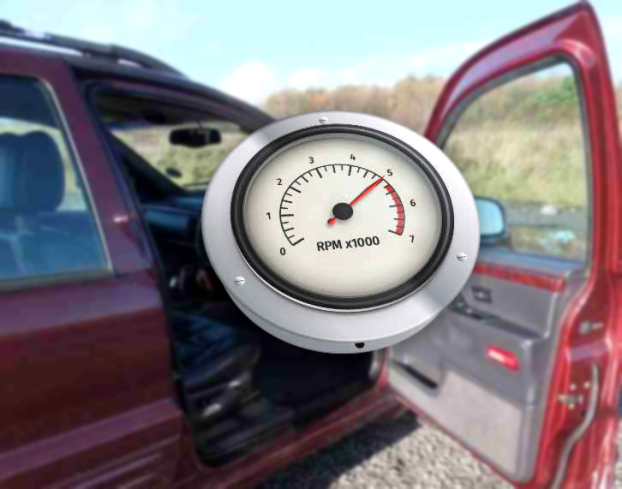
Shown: 5000 rpm
